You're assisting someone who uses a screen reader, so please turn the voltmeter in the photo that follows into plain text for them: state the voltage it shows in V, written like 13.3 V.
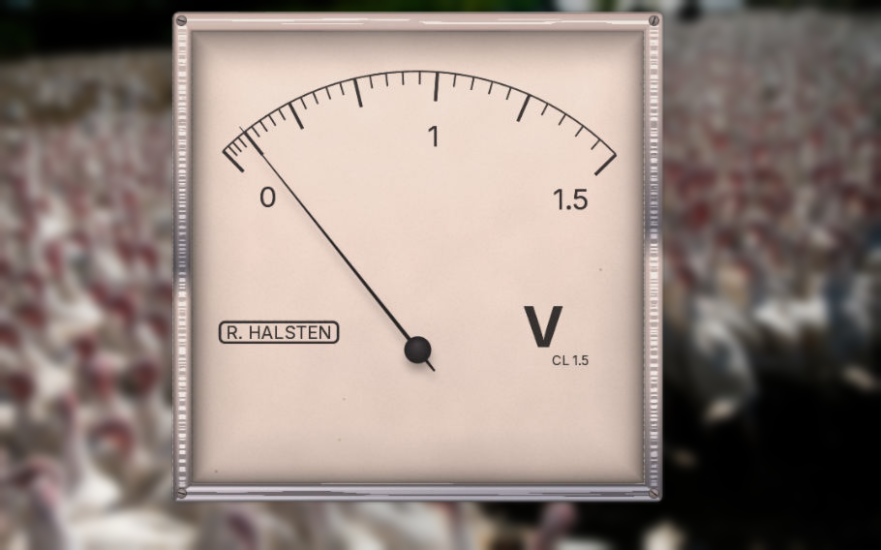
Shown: 0.25 V
